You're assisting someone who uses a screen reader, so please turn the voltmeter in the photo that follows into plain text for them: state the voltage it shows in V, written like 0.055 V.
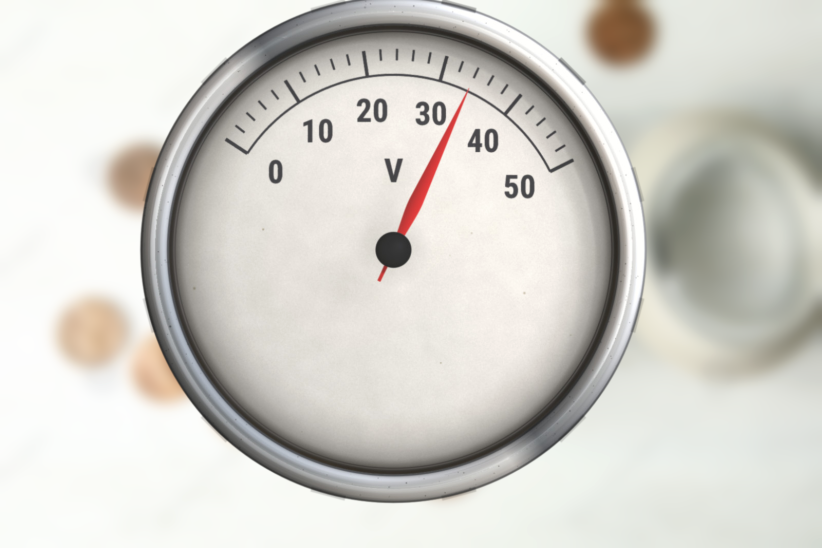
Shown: 34 V
